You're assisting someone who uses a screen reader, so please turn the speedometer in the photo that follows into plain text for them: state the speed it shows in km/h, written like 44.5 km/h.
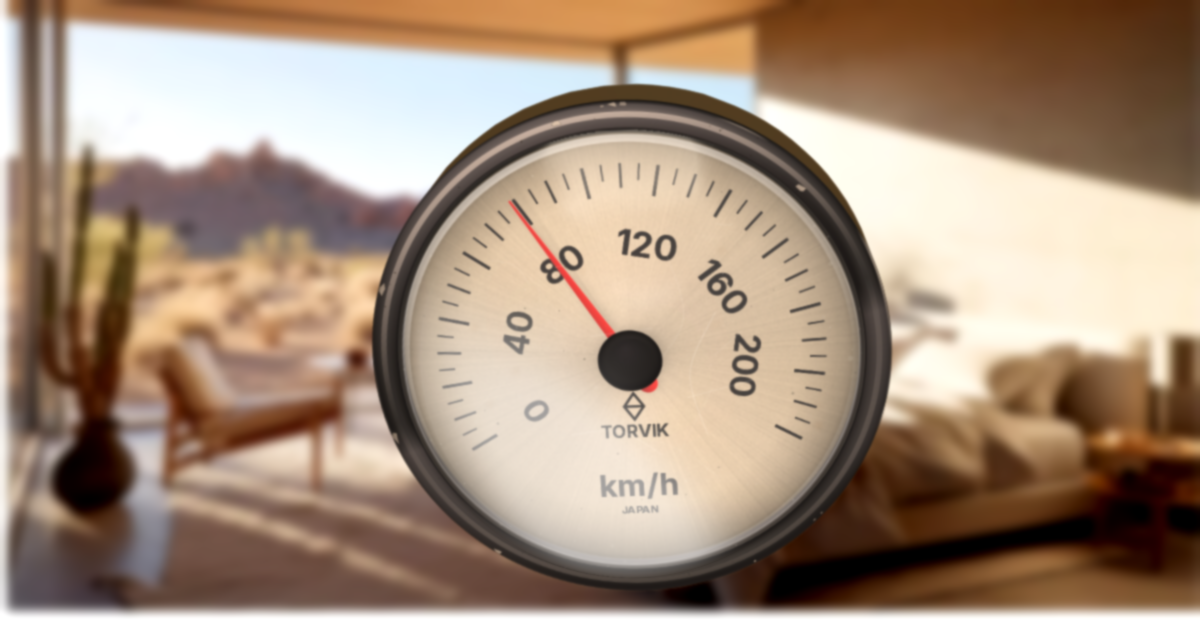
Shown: 80 km/h
